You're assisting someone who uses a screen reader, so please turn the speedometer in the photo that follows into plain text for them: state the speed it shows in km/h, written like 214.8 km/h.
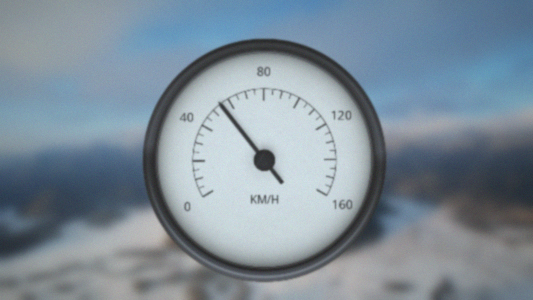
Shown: 55 km/h
